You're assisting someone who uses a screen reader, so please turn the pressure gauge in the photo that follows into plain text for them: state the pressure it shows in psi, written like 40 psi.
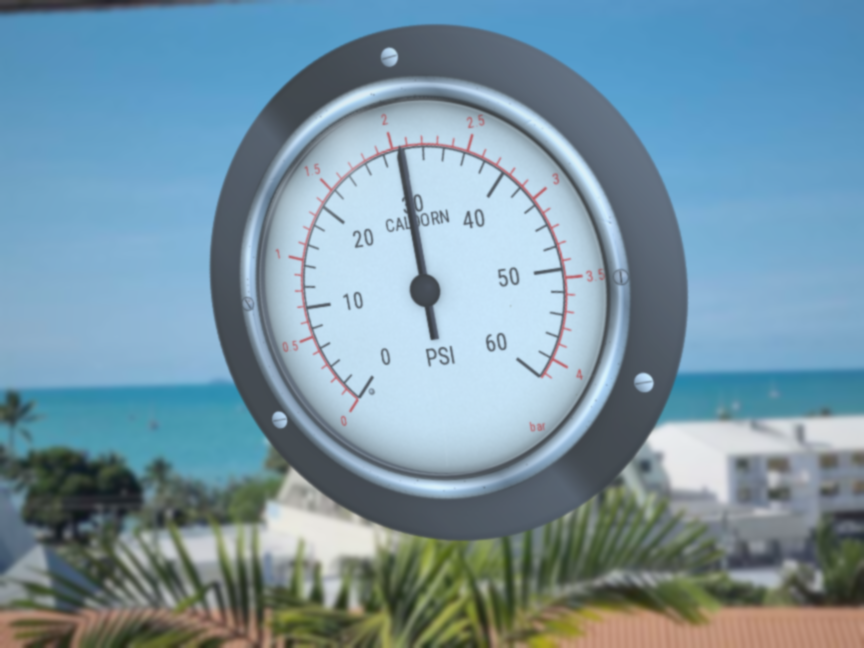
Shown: 30 psi
